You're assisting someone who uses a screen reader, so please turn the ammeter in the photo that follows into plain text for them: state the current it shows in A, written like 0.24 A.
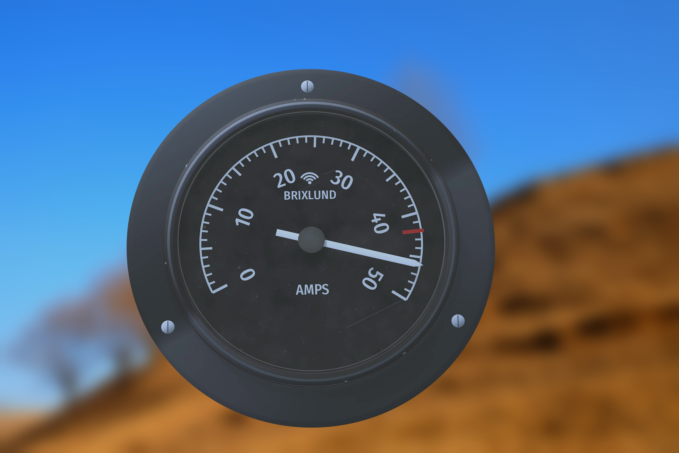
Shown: 46 A
